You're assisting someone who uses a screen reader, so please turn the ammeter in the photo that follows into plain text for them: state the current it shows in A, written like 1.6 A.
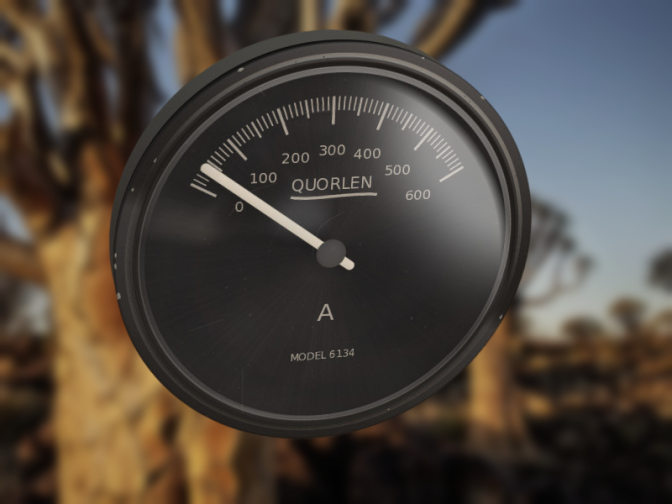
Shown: 40 A
